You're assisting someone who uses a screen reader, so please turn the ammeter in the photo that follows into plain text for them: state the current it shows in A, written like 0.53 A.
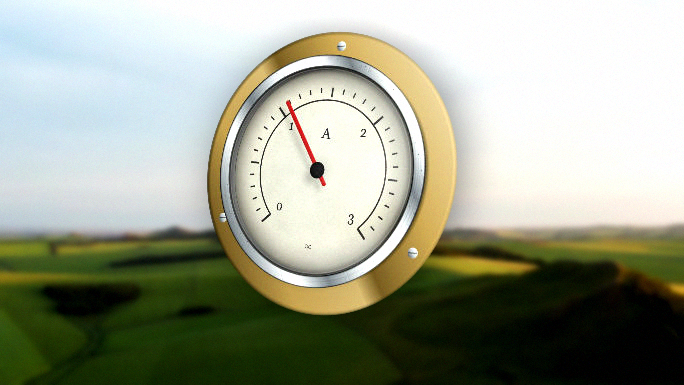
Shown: 1.1 A
